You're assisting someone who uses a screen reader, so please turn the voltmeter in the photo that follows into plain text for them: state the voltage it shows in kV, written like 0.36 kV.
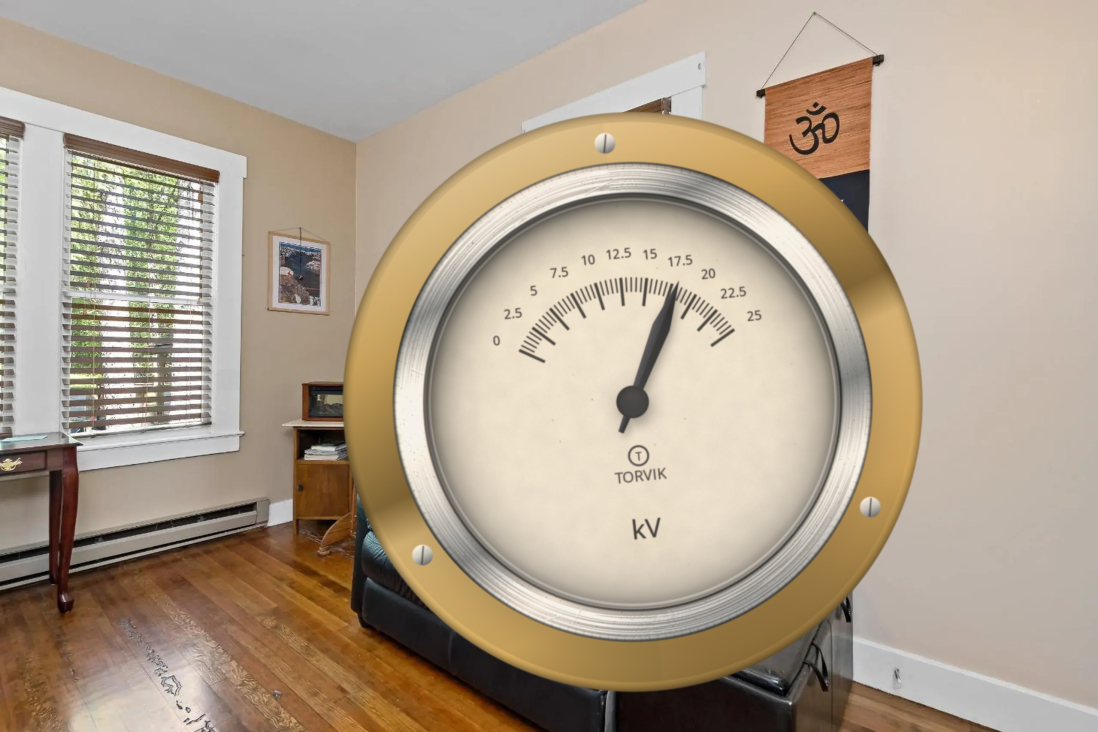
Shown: 18 kV
